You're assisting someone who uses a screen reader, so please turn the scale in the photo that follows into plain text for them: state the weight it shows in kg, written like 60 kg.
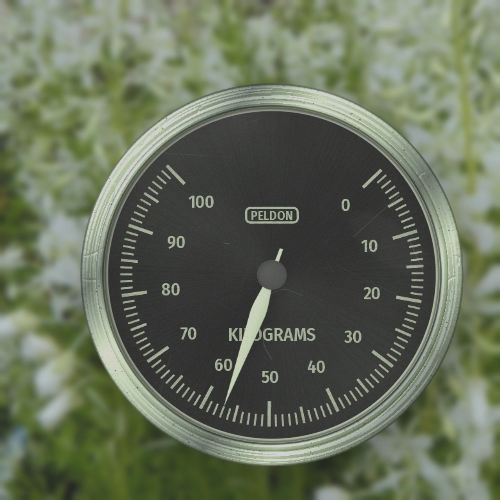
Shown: 57 kg
